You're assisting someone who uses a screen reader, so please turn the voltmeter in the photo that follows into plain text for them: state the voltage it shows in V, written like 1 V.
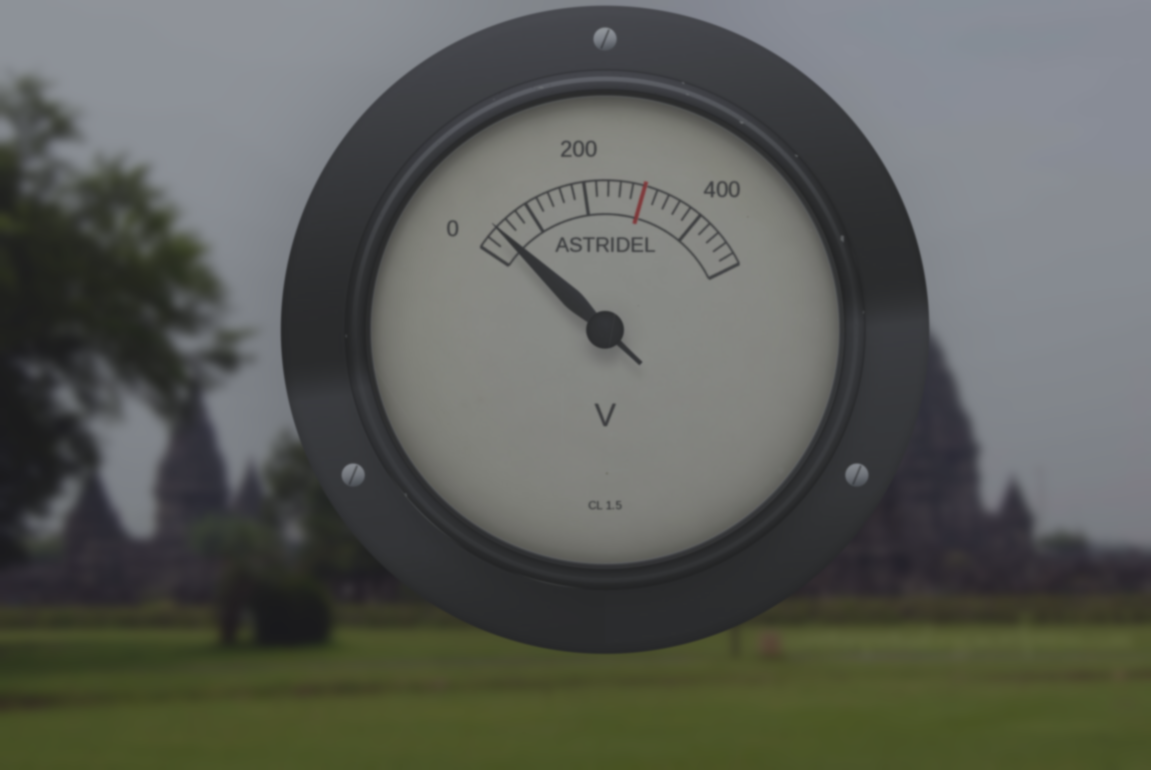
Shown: 40 V
